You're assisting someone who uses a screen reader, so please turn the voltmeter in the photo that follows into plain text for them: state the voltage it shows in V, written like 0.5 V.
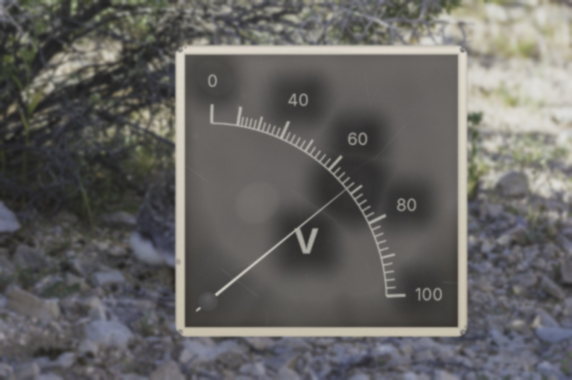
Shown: 68 V
